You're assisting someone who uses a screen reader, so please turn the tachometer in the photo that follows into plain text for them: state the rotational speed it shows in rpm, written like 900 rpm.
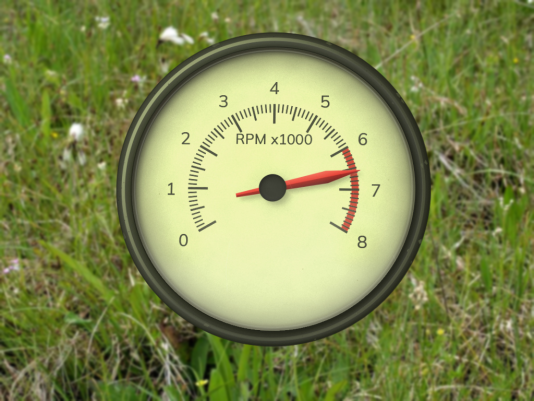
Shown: 6600 rpm
